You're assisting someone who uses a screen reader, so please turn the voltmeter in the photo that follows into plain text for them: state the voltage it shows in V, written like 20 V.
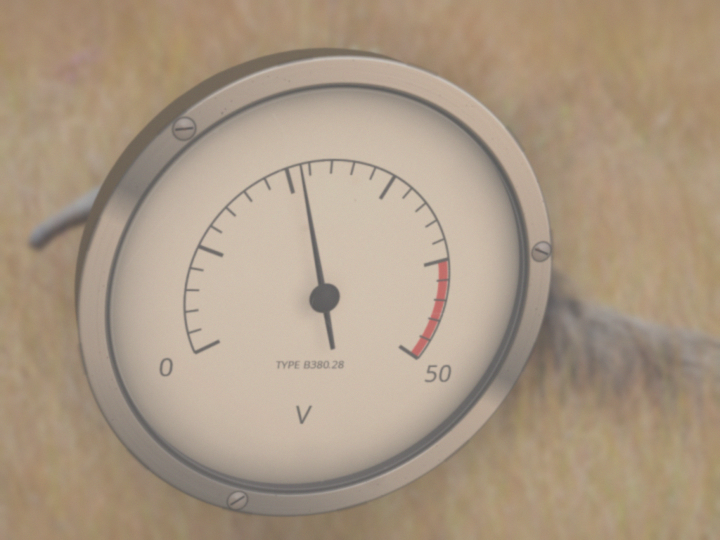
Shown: 21 V
